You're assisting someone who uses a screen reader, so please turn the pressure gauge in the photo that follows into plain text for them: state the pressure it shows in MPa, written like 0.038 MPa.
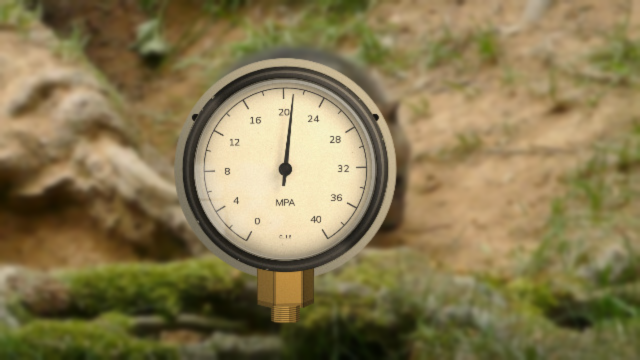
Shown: 21 MPa
